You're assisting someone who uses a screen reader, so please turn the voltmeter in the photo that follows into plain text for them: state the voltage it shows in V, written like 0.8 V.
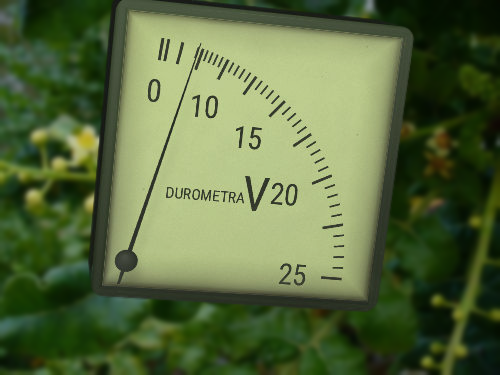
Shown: 7 V
